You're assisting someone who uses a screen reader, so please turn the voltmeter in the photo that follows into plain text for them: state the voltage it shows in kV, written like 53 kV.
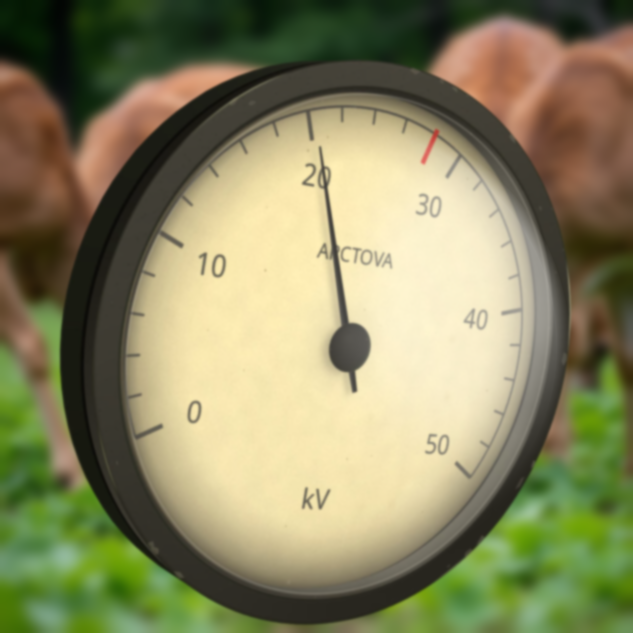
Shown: 20 kV
